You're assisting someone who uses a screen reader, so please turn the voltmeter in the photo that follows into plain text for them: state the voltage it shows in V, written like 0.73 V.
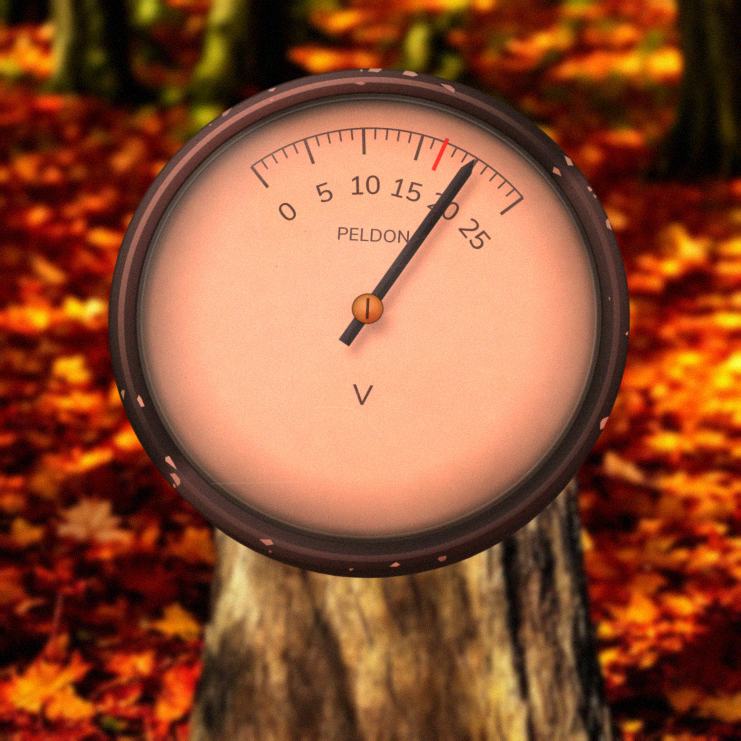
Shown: 20 V
